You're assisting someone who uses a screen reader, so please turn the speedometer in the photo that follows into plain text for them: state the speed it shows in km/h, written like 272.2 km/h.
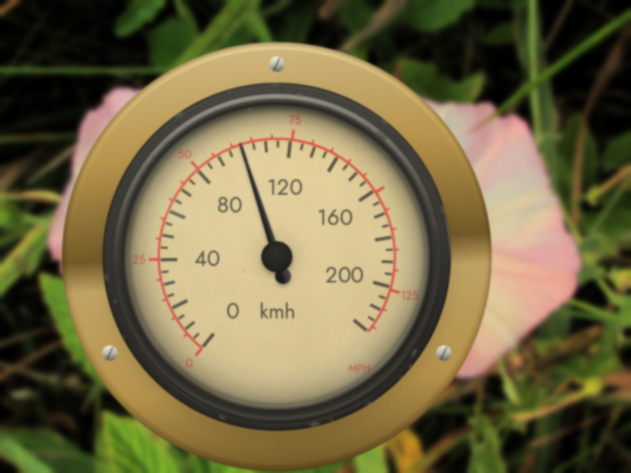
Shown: 100 km/h
